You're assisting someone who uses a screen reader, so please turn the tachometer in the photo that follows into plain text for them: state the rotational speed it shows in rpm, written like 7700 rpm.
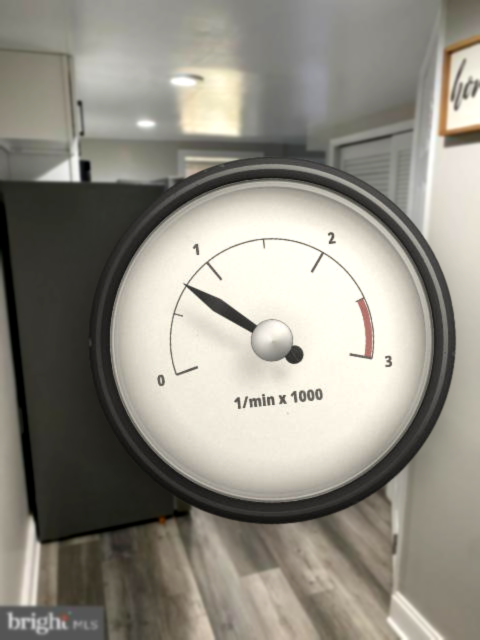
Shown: 750 rpm
